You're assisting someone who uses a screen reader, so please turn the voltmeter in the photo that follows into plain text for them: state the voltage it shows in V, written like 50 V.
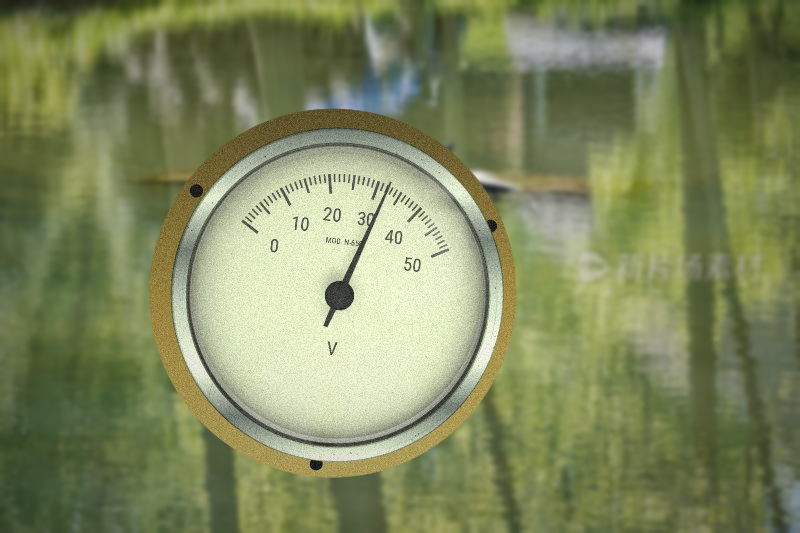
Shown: 32 V
